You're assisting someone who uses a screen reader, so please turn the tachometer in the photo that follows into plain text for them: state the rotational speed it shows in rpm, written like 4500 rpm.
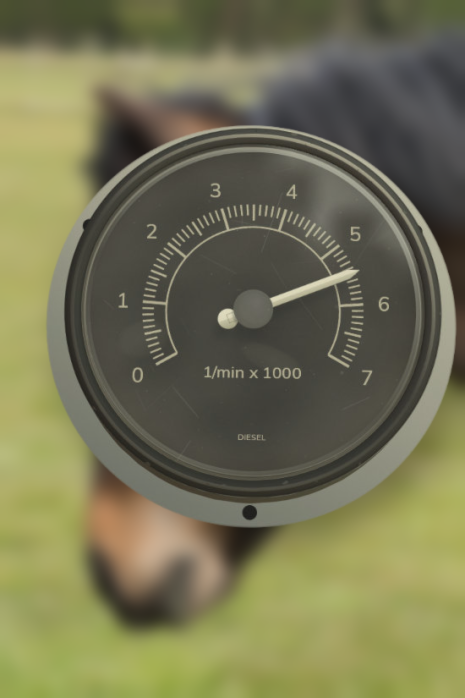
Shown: 5500 rpm
